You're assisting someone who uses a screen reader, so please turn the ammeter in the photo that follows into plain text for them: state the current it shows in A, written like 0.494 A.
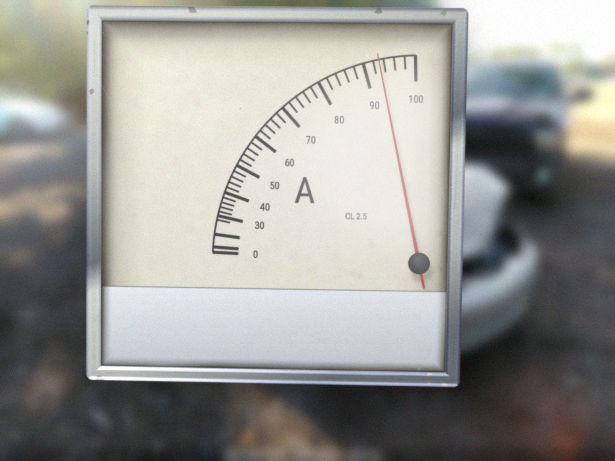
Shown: 93 A
